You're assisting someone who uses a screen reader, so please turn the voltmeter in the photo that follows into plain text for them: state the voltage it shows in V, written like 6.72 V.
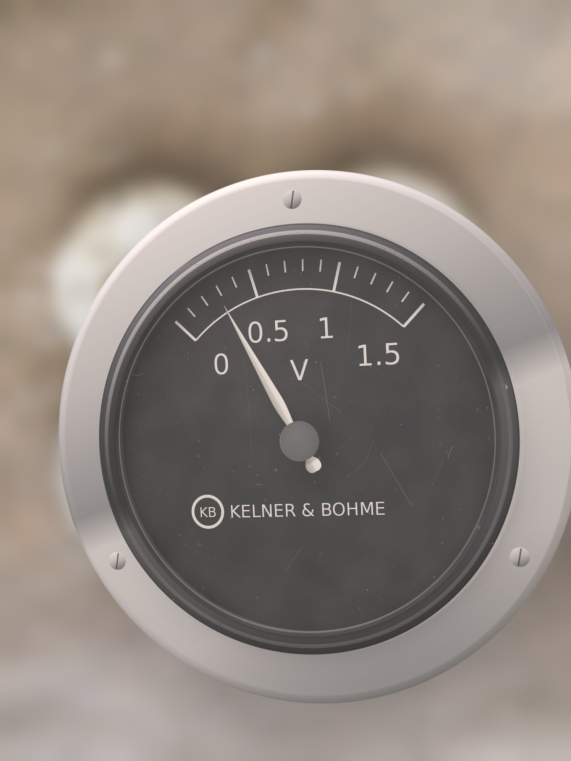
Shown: 0.3 V
